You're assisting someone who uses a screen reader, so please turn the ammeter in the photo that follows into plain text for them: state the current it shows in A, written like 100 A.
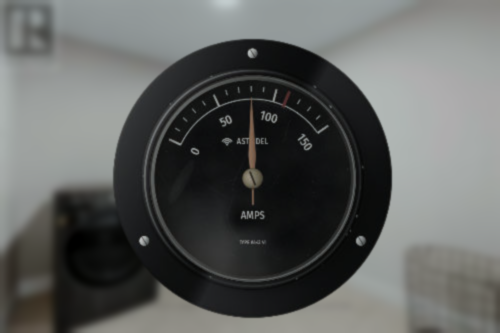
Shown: 80 A
